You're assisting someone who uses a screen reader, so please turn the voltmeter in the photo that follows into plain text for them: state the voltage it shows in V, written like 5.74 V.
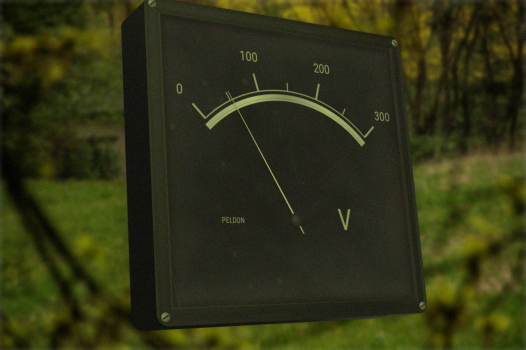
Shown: 50 V
